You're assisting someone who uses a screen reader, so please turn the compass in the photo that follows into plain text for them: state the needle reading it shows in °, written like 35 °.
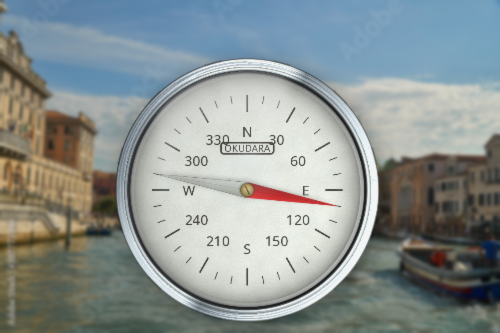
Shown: 100 °
